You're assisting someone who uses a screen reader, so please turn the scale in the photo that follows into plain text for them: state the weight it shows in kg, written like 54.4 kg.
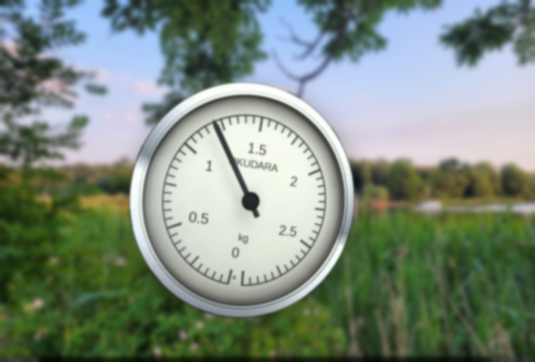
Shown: 1.2 kg
